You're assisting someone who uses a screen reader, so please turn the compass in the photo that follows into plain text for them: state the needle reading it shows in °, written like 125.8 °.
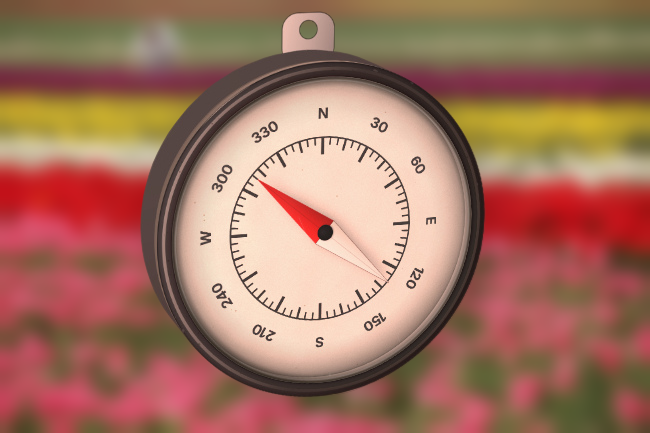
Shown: 310 °
